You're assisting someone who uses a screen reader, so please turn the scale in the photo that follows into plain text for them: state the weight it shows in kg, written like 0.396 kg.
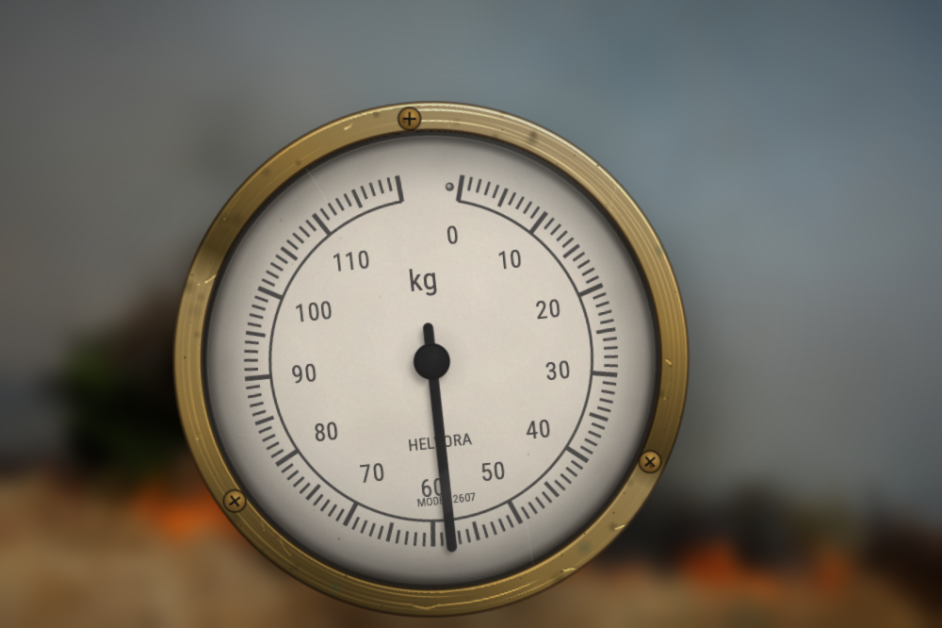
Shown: 58 kg
